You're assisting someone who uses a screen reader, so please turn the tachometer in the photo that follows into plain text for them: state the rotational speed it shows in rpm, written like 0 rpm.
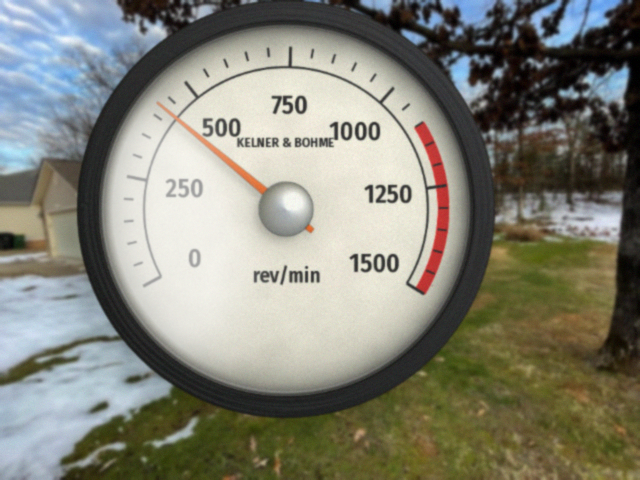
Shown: 425 rpm
